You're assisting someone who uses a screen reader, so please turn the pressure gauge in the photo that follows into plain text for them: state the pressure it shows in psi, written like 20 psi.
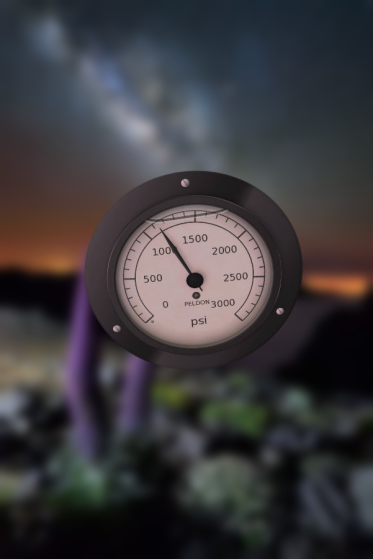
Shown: 1150 psi
